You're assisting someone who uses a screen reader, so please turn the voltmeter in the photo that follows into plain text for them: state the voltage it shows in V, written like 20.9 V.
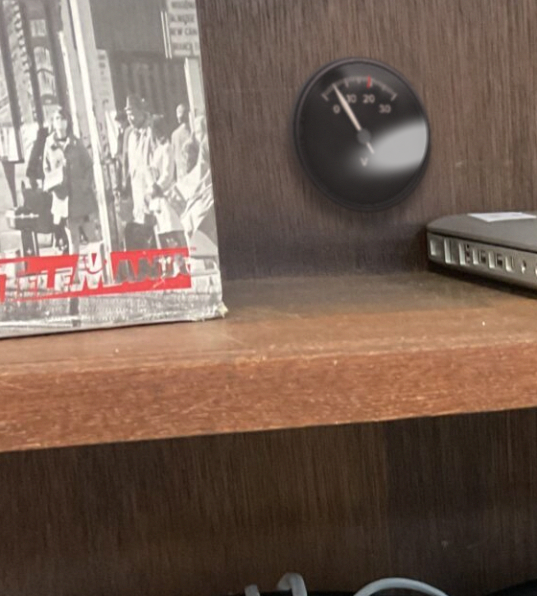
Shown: 5 V
